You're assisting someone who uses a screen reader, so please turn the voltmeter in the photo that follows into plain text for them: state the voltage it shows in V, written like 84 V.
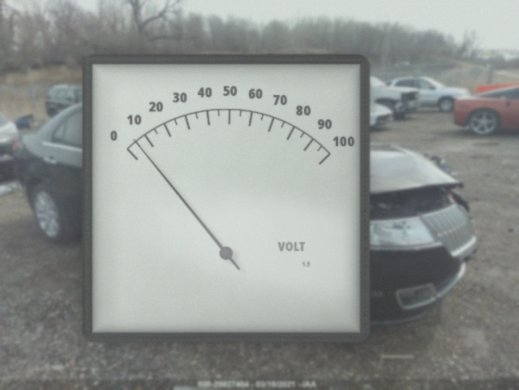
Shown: 5 V
